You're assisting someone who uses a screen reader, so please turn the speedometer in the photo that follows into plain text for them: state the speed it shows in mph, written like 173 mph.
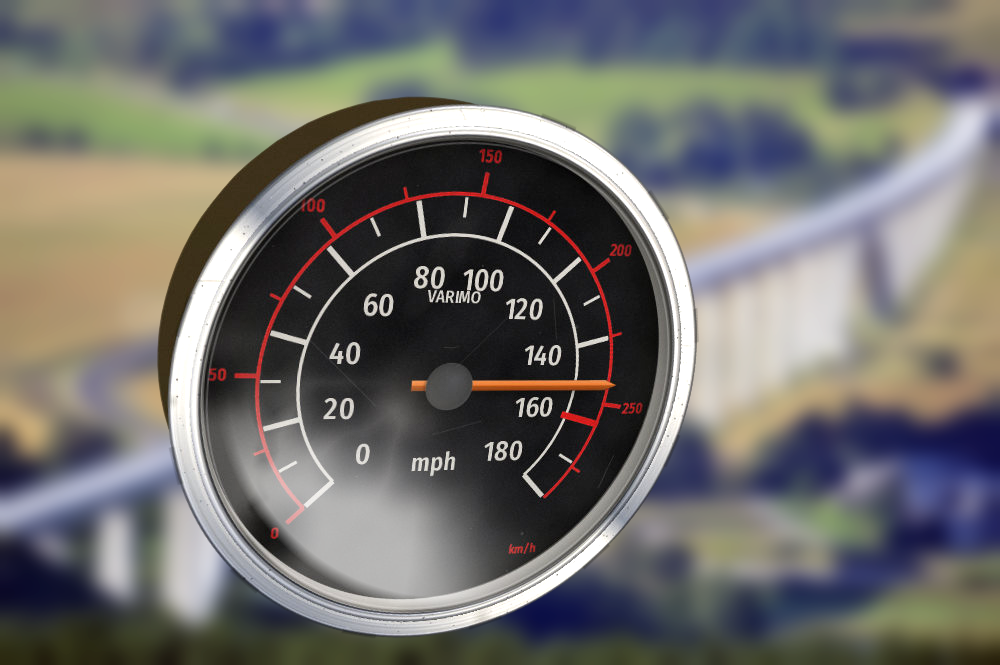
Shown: 150 mph
